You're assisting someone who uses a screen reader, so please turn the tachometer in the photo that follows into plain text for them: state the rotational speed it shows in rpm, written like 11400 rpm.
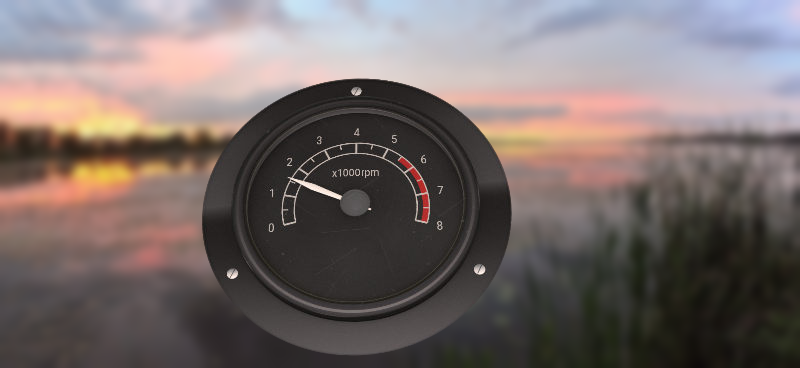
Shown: 1500 rpm
